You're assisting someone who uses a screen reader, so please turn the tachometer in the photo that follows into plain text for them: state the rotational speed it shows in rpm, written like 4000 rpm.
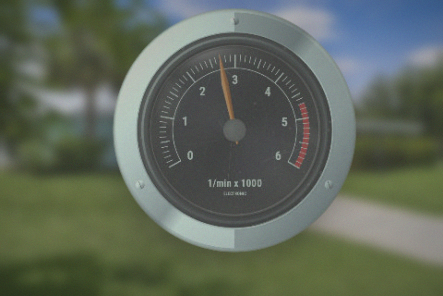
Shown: 2700 rpm
